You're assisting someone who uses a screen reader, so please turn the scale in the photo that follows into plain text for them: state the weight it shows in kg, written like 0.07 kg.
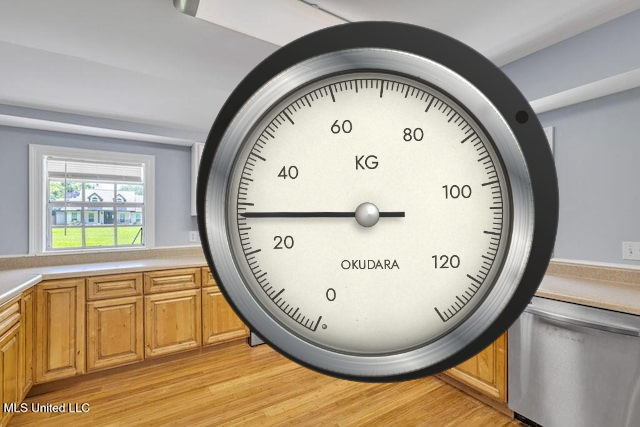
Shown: 28 kg
